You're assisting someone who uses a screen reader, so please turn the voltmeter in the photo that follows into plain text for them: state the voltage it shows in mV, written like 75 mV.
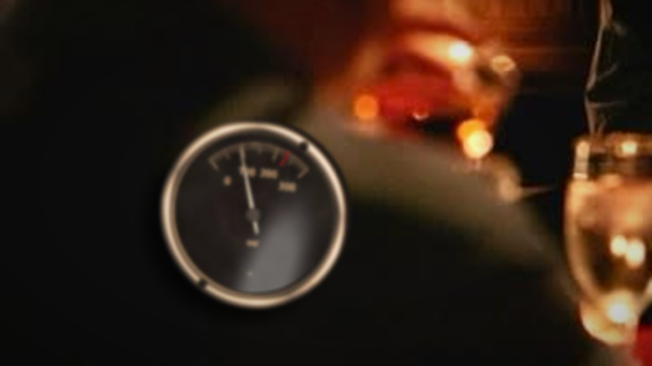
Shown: 100 mV
